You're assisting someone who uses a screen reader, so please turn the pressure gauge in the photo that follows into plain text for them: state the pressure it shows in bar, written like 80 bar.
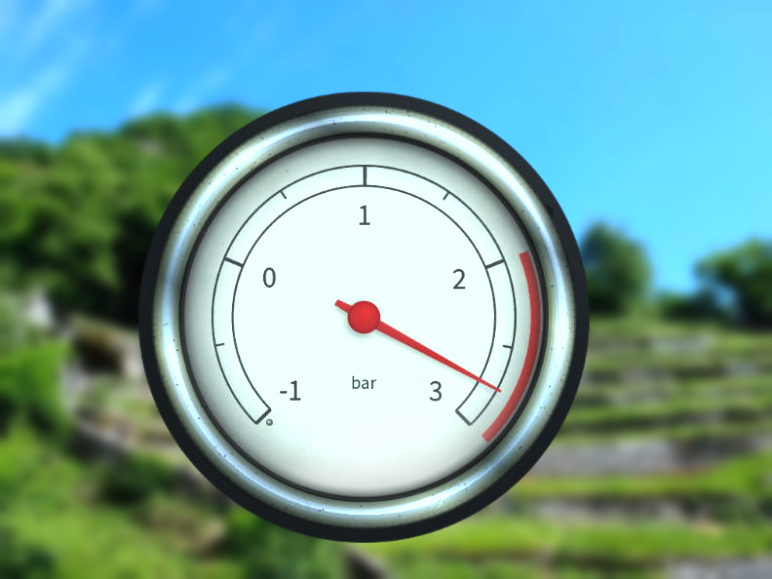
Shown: 2.75 bar
